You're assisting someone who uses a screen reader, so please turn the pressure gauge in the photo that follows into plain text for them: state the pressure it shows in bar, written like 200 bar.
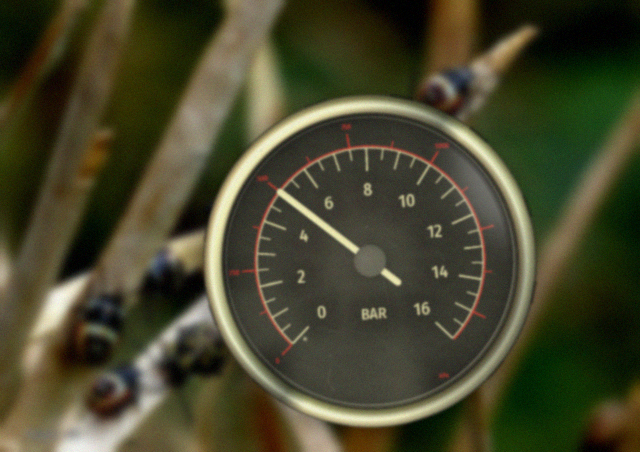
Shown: 5 bar
